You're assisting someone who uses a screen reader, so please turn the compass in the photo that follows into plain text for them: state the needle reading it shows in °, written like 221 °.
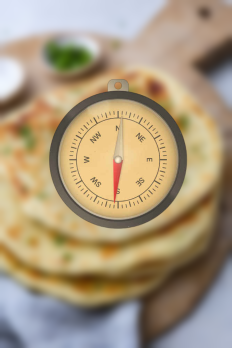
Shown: 185 °
